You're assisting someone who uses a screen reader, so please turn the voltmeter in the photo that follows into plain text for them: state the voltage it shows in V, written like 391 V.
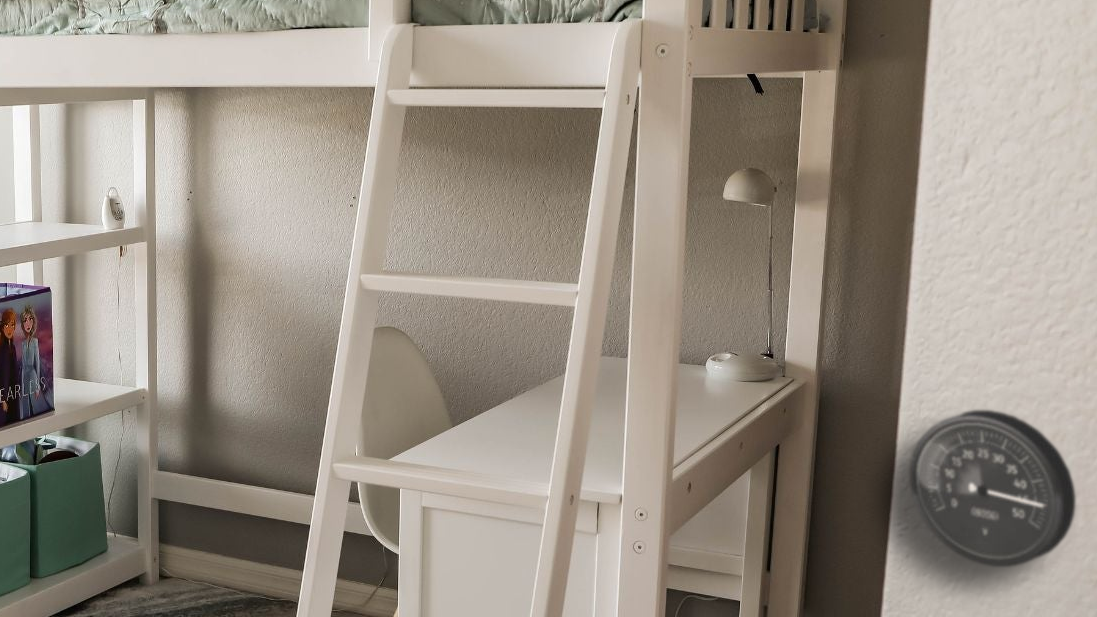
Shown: 45 V
